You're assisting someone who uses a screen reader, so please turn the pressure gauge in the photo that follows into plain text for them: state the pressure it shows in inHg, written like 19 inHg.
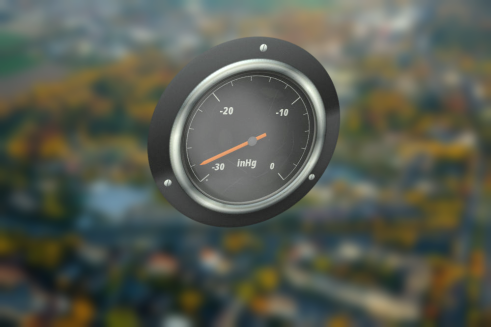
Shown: -28 inHg
